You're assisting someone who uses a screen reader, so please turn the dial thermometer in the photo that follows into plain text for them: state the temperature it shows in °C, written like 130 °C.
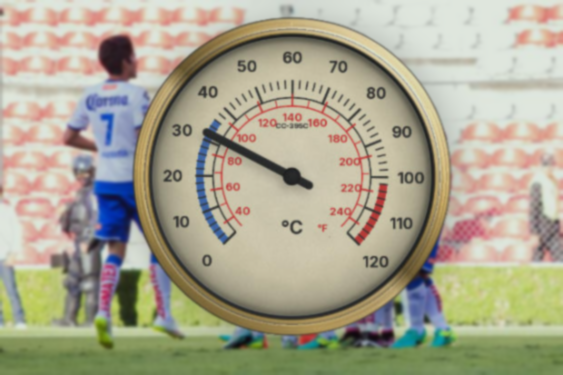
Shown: 32 °C
